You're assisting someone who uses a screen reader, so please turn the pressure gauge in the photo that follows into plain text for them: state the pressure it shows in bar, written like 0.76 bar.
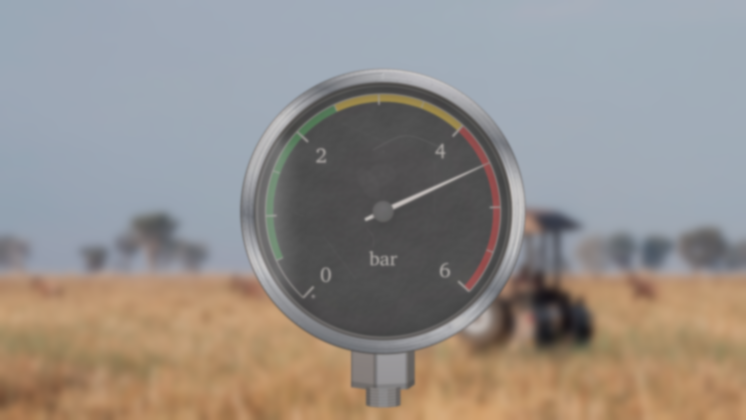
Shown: 4.5 bar
